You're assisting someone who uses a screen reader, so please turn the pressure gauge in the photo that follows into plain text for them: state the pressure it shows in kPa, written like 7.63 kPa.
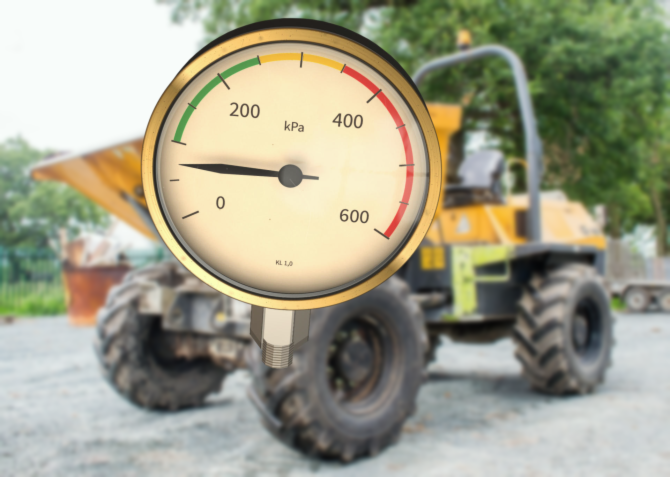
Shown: 75 kPa
